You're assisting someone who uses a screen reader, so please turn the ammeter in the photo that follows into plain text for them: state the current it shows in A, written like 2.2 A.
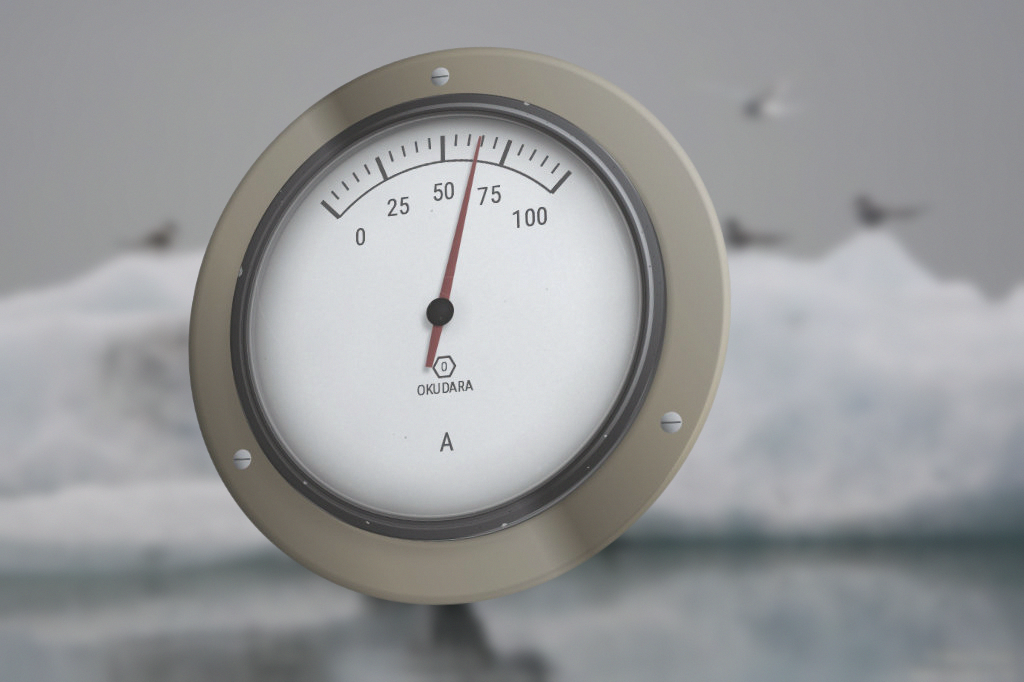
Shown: 65 A
